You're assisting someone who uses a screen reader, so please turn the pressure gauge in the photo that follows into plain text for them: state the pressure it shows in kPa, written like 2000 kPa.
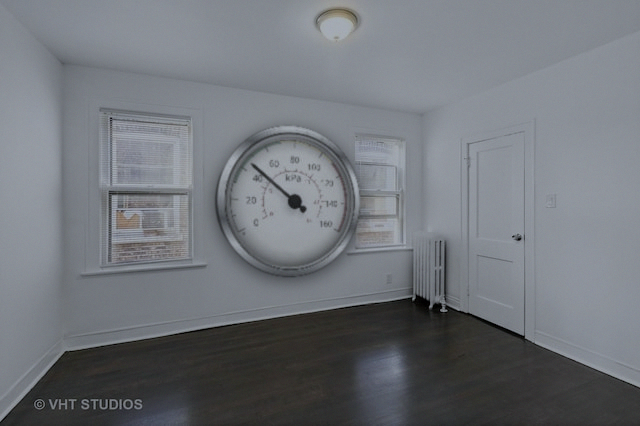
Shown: 45 kPa
